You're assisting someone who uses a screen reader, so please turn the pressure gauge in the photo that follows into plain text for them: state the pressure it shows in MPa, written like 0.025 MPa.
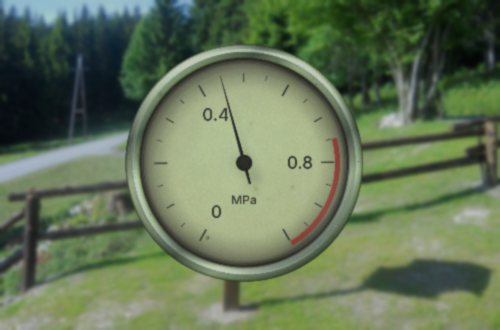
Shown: 0.45 MPa
